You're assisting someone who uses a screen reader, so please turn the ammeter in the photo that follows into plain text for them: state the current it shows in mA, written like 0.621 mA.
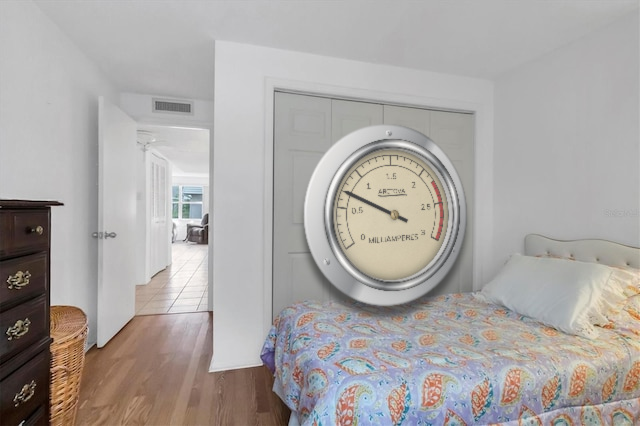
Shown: 0.7 mA
